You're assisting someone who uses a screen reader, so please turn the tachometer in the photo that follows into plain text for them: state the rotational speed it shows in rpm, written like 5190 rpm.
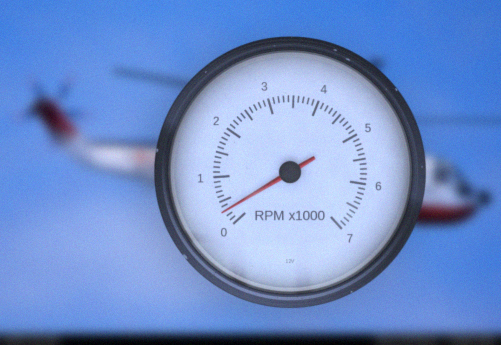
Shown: 300 rpm
